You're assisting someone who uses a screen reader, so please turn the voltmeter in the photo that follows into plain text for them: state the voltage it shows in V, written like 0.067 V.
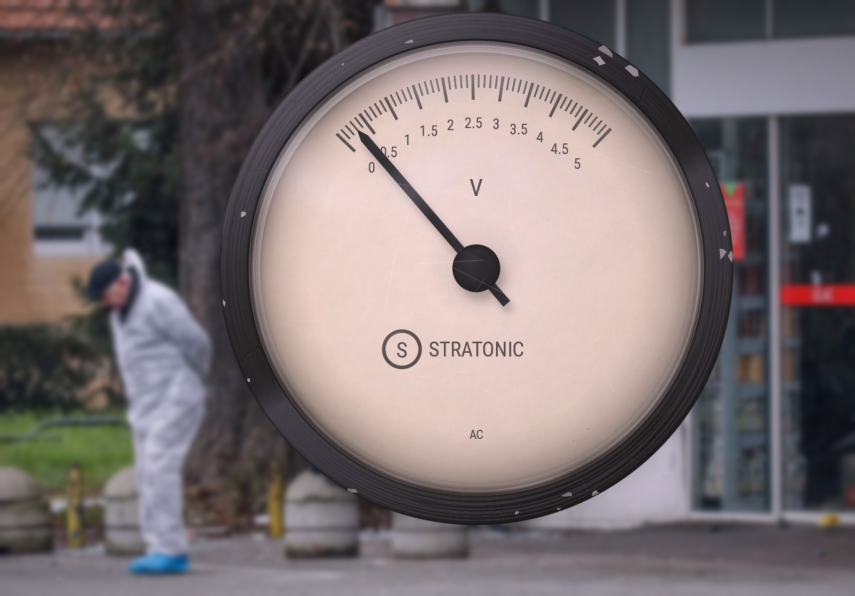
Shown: 0.3 V
